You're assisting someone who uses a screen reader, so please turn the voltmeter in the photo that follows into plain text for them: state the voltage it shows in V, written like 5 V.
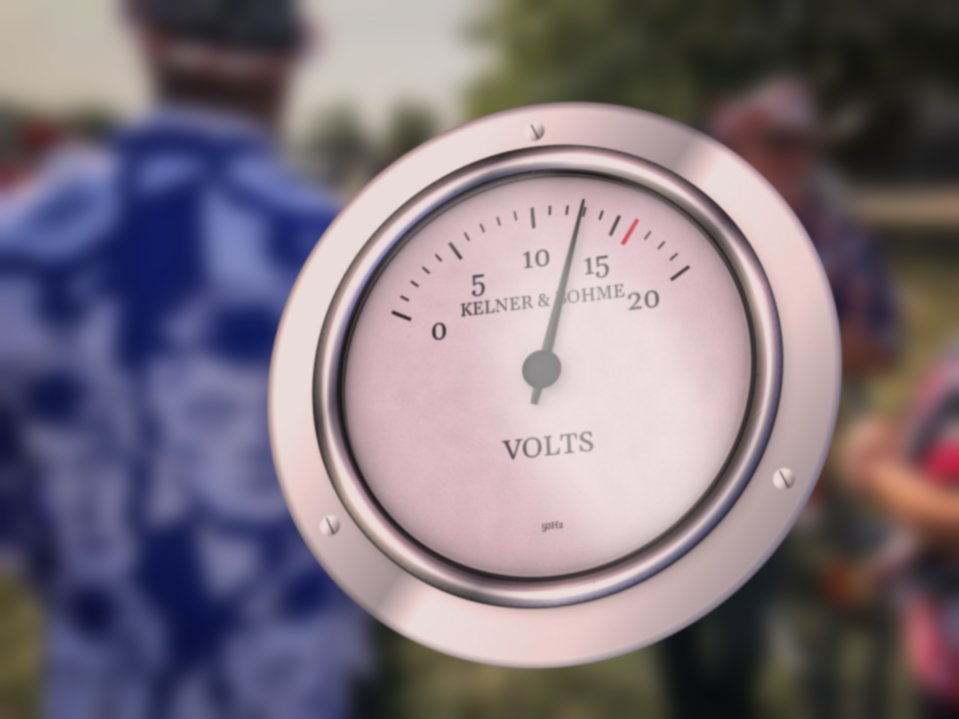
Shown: 13 V
